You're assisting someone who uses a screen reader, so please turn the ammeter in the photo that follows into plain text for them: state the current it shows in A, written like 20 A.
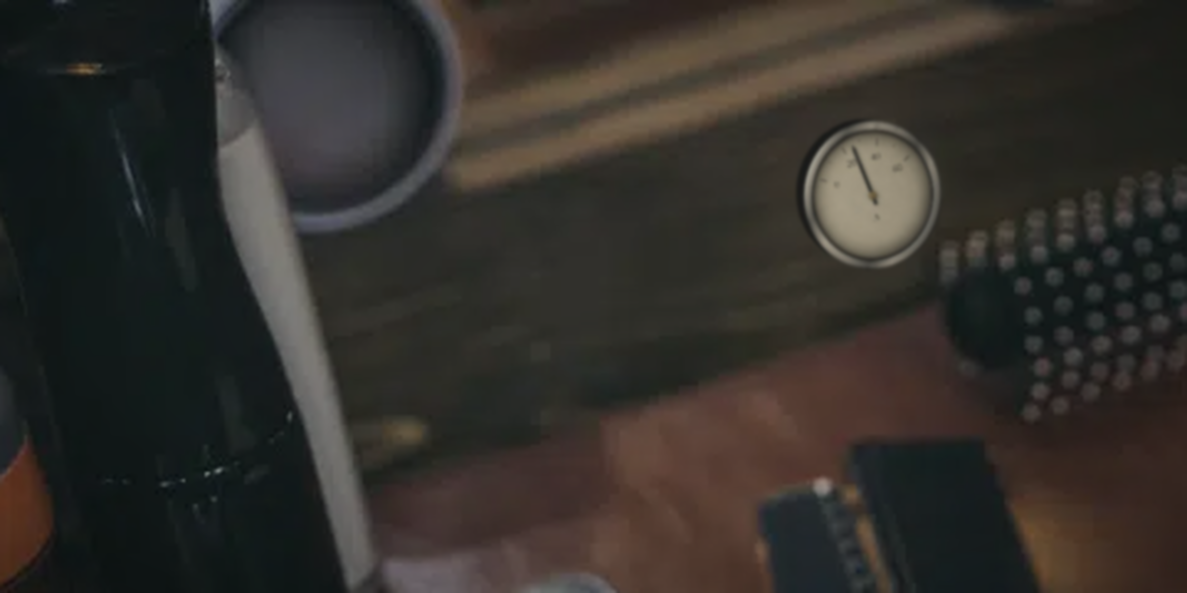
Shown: 25 A
